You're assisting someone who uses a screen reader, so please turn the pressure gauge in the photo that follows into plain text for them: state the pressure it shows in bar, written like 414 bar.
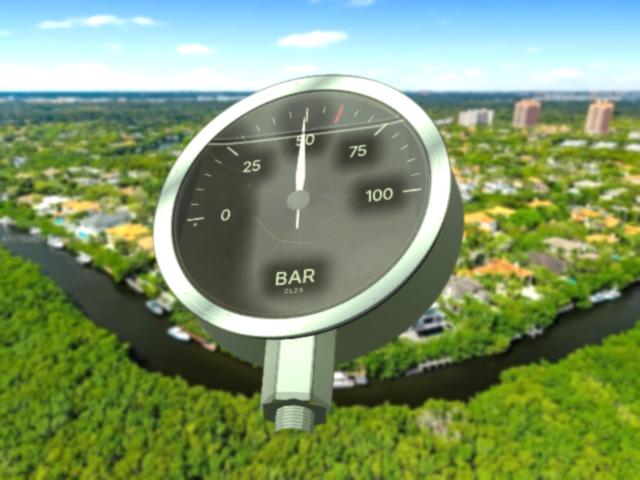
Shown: 50 bar
